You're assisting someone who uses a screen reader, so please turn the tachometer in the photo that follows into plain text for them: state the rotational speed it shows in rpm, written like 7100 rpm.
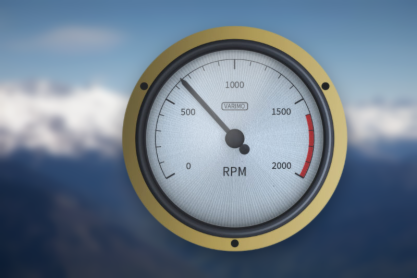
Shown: 650 rpm
